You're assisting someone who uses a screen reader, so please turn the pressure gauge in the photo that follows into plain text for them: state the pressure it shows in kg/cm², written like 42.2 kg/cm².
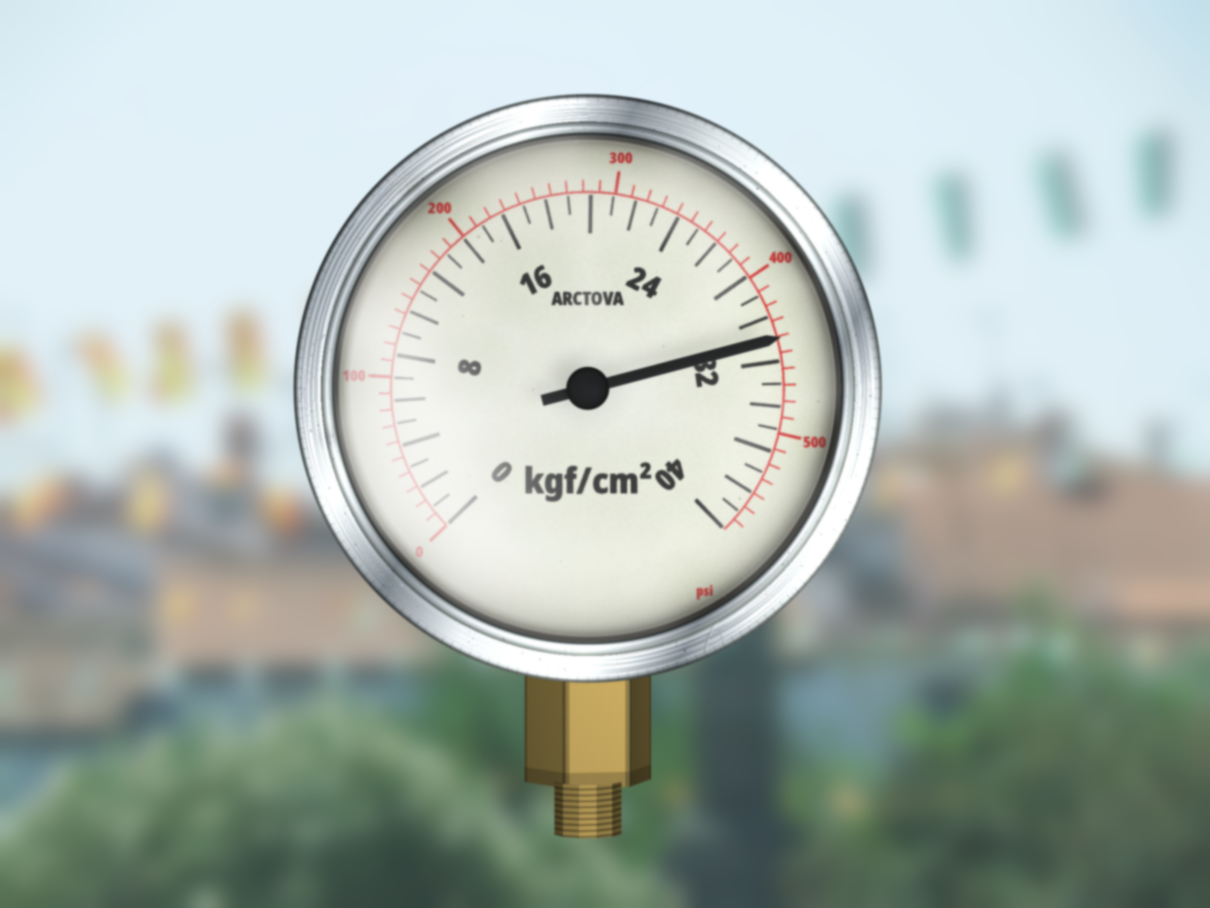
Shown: 31 kg/cm²
